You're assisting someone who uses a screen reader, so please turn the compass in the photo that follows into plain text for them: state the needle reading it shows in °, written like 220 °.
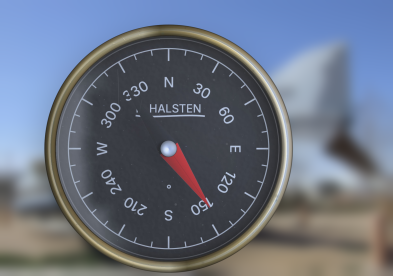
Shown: 145 °
